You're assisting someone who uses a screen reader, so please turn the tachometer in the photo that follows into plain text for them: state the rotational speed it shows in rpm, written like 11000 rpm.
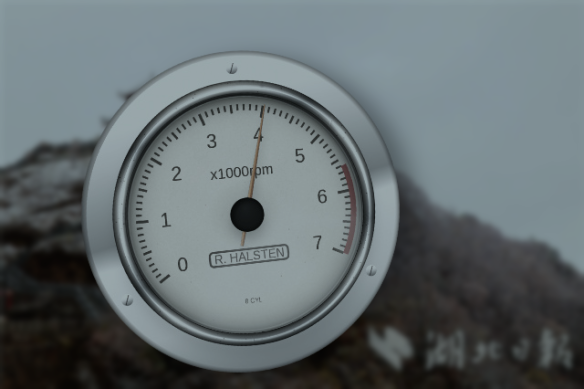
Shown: 4000 rpm
